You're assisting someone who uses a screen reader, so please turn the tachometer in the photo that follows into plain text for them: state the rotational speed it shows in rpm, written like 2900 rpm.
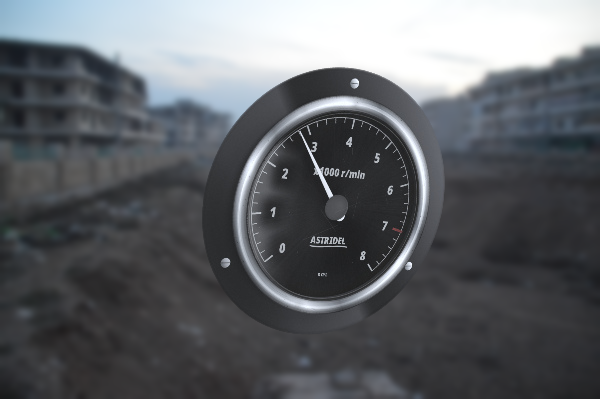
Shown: 2800 rpm
